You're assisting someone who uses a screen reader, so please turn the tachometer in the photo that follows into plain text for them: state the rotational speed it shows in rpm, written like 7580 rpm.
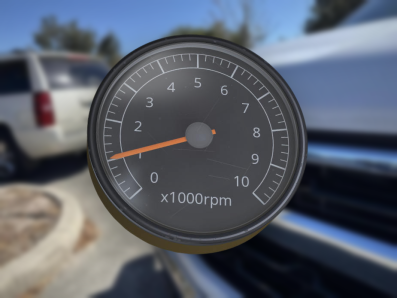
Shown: 1000 rpm
